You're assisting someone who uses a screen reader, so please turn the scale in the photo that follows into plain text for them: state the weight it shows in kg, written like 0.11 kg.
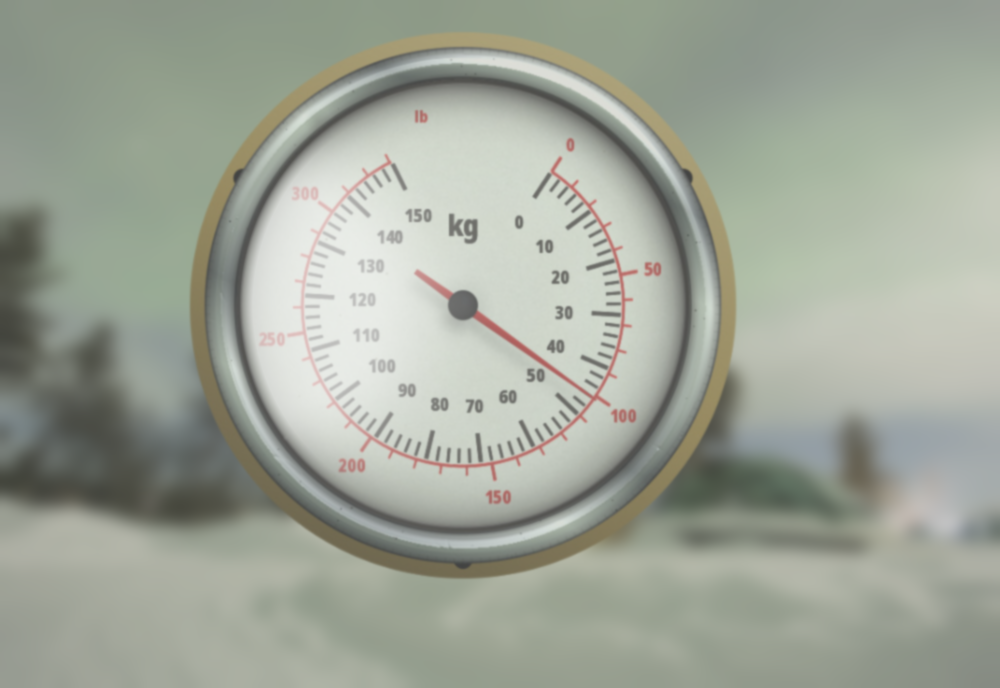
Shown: 46 kg
